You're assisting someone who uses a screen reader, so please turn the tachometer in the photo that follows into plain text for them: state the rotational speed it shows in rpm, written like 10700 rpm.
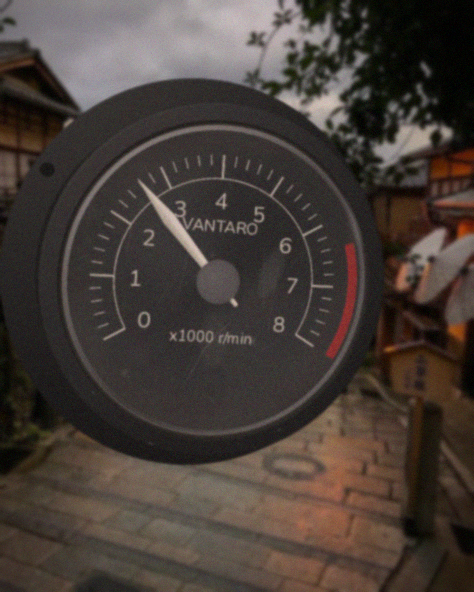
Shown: 2600 rpm
